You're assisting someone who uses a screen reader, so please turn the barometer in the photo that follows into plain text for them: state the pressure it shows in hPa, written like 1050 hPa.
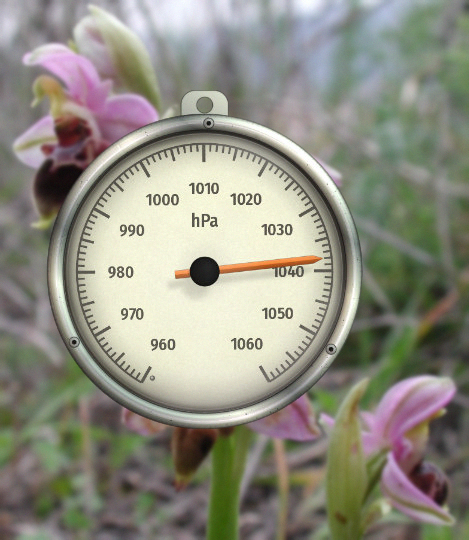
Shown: 1038 hPa
